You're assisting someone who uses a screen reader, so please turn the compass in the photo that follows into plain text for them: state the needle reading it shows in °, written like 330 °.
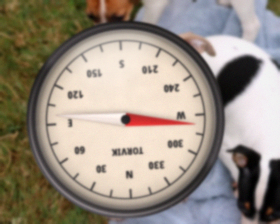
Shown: 277.5 °
